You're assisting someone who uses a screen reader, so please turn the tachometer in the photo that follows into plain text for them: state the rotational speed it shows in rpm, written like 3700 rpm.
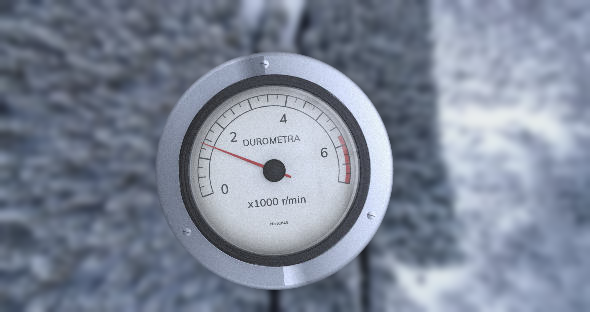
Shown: 1375 rpm
